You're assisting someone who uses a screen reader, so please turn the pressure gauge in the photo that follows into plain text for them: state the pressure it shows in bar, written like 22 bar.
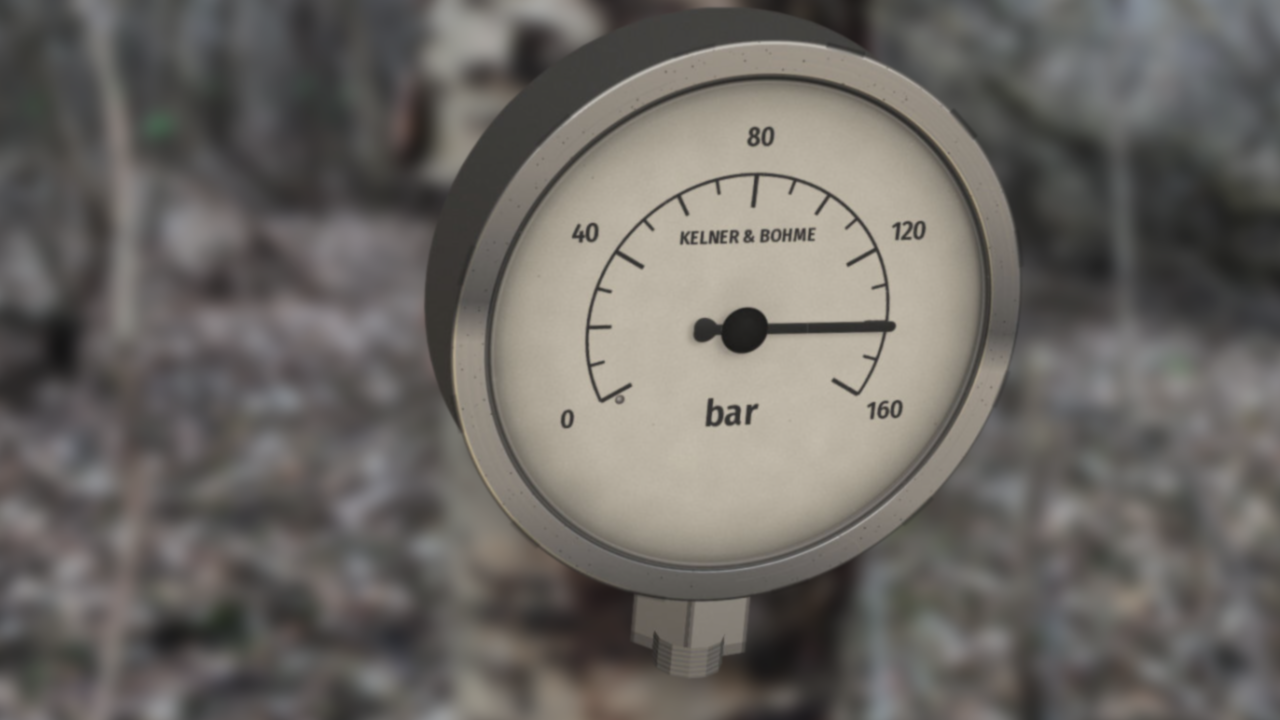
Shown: 140 bar
